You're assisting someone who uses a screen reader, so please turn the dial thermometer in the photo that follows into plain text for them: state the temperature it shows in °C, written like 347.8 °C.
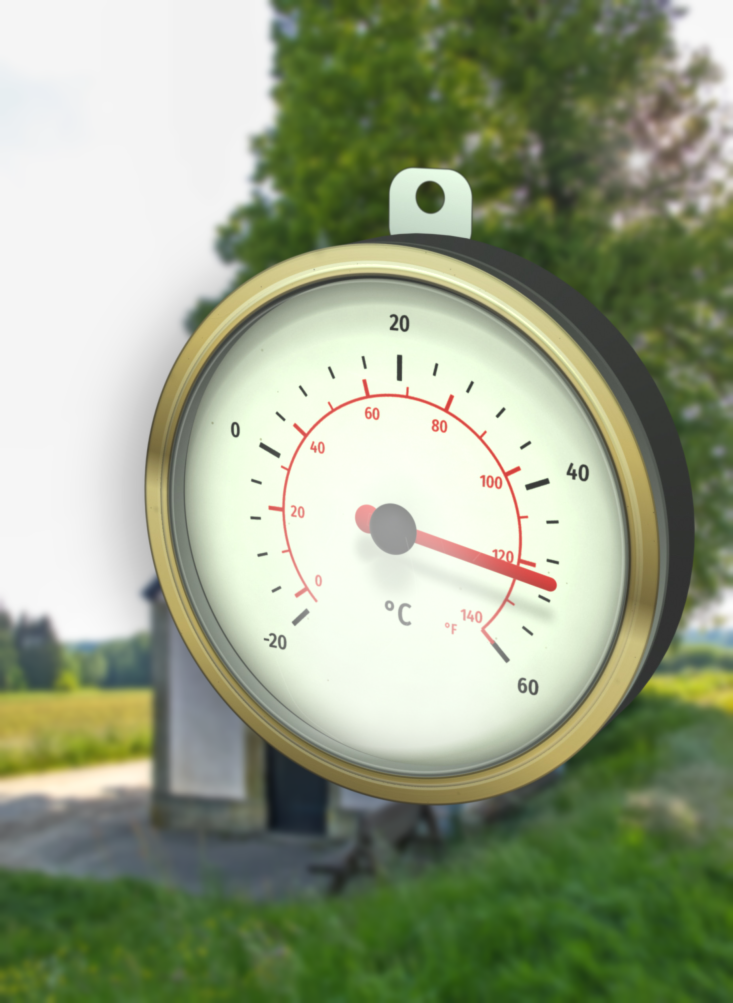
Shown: 50 °C
